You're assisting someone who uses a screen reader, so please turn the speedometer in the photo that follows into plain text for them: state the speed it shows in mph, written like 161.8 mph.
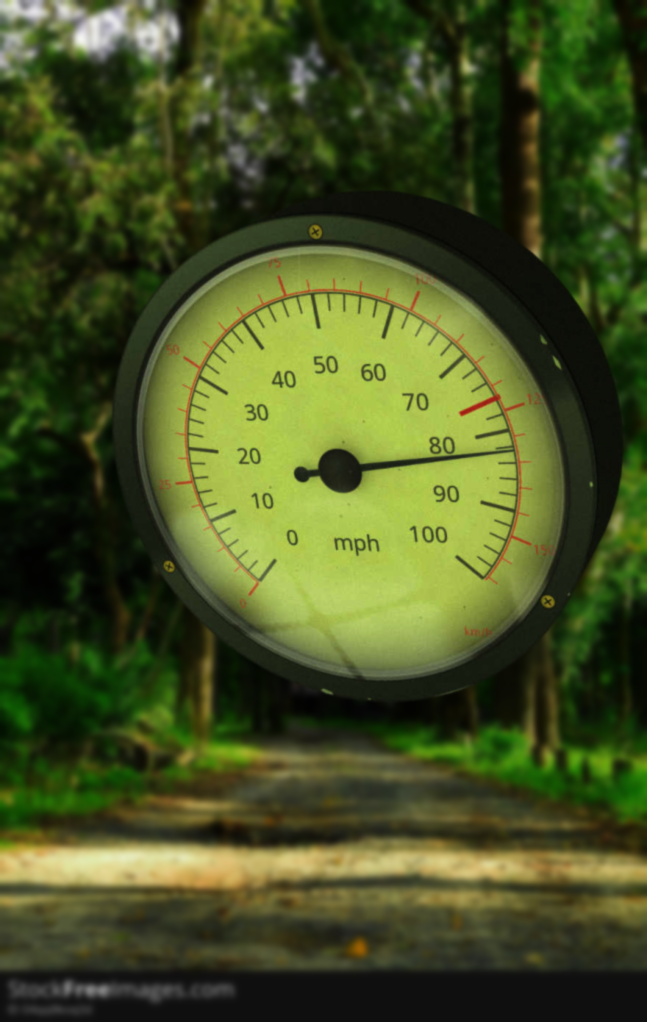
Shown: 82 mph
